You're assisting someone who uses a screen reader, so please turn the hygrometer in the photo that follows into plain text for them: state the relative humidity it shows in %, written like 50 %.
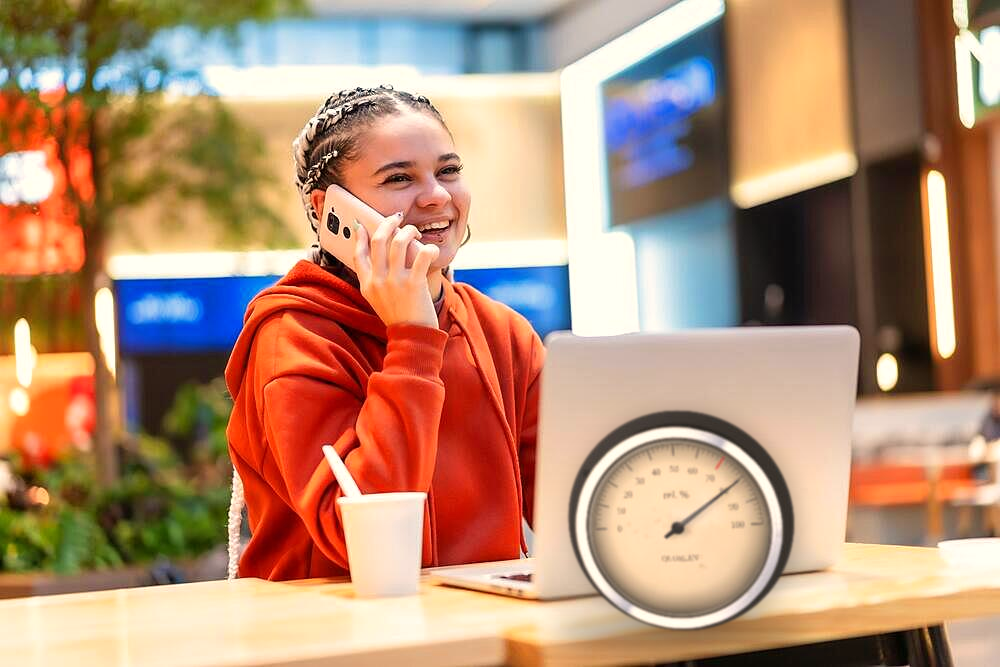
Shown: 80 %
